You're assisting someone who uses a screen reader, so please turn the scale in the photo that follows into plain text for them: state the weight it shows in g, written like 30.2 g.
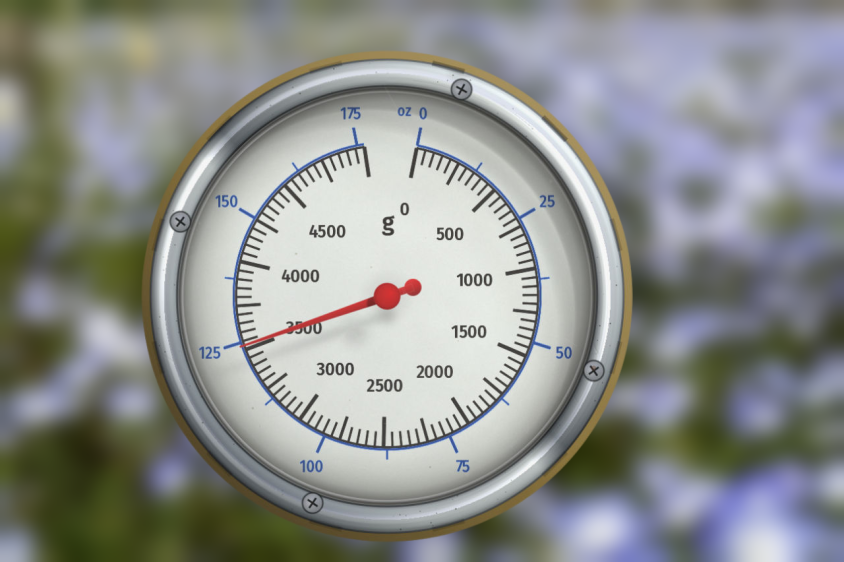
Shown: 3525 g
